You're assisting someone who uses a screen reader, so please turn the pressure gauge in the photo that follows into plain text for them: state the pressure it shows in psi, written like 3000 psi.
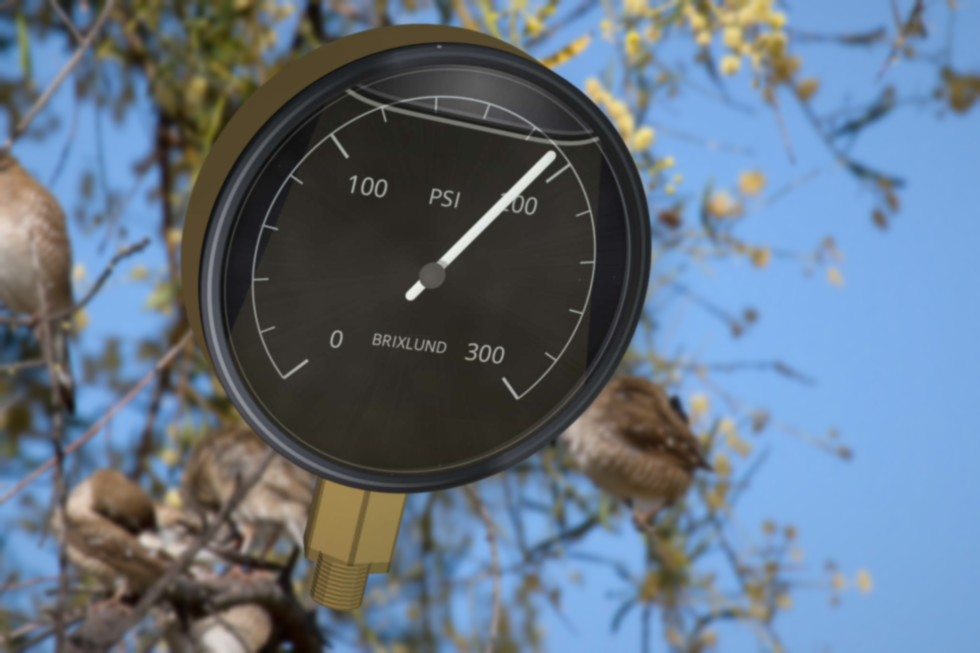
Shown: 190 psi
